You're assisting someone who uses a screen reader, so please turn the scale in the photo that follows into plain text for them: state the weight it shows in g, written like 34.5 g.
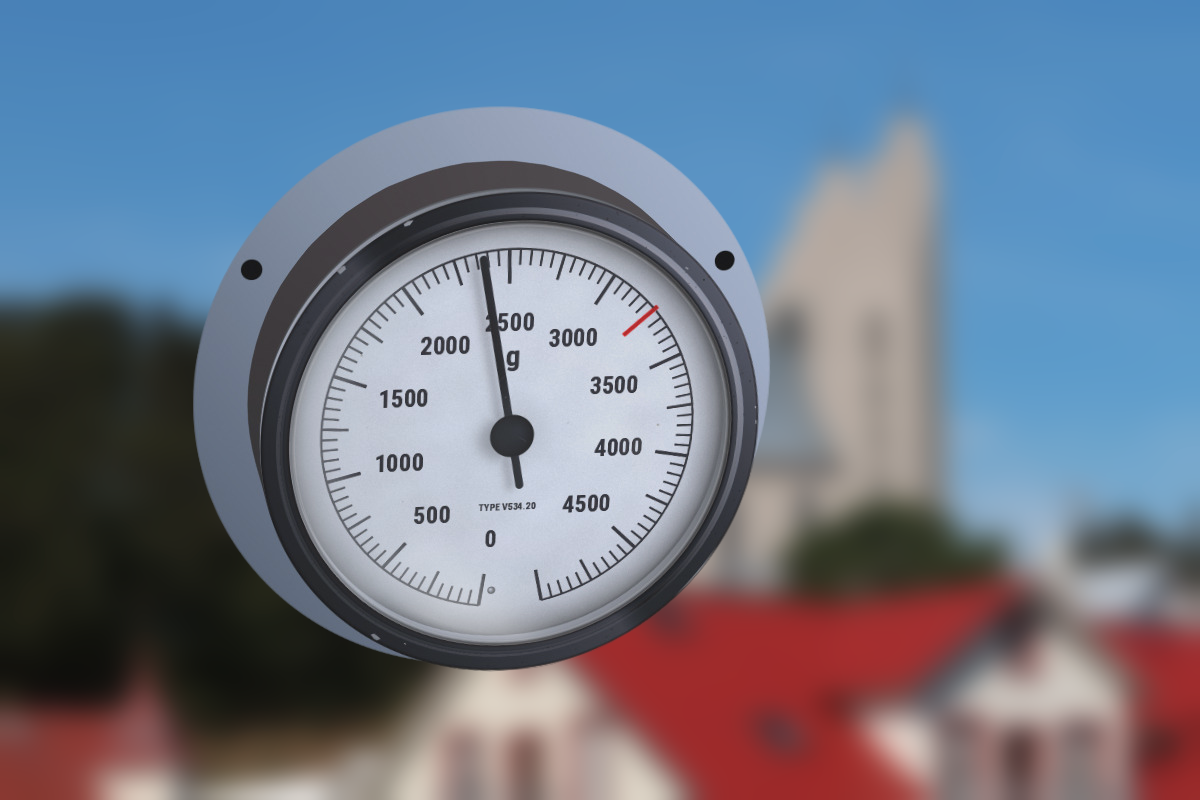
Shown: 2375 g
